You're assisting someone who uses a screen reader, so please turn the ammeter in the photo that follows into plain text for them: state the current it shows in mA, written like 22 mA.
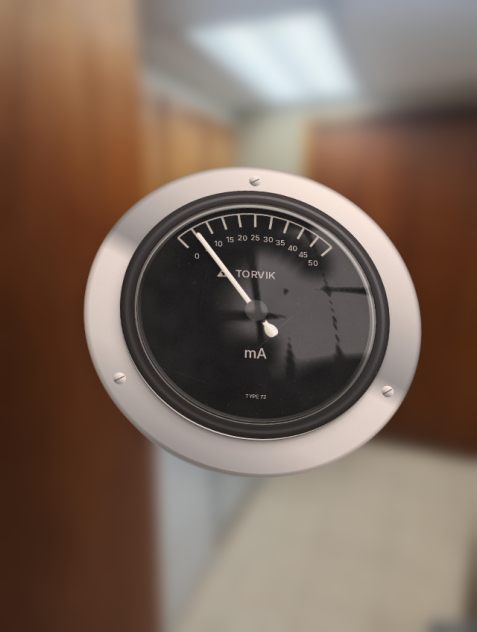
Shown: 5 mA
